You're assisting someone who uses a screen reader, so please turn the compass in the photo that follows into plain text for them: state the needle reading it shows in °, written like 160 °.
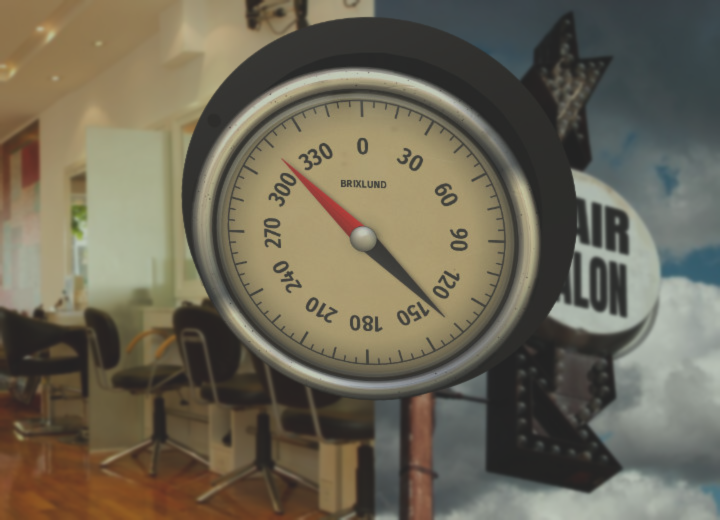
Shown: 315 °
